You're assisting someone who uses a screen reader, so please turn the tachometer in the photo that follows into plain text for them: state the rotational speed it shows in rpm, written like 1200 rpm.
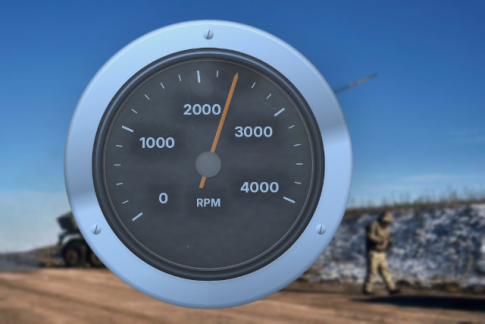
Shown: 2400 rpm
